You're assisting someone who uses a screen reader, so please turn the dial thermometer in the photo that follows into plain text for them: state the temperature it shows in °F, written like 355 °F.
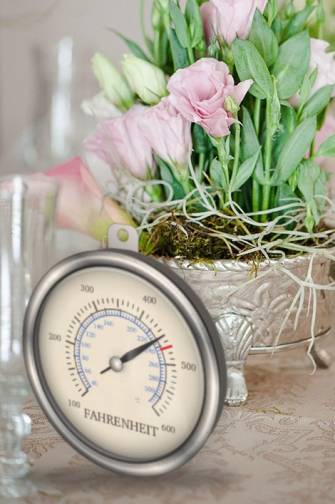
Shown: 450 °F
